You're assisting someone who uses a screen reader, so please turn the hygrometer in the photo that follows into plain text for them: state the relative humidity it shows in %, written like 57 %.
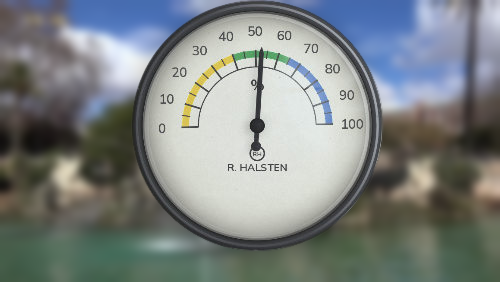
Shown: 52.5 %
